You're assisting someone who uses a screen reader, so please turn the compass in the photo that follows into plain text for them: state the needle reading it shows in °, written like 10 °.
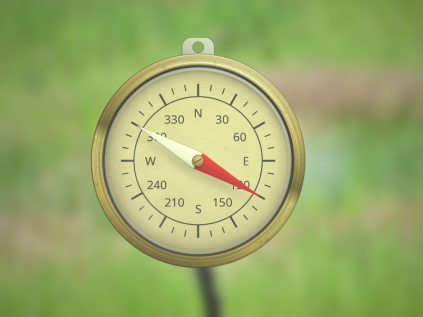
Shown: 120 °
